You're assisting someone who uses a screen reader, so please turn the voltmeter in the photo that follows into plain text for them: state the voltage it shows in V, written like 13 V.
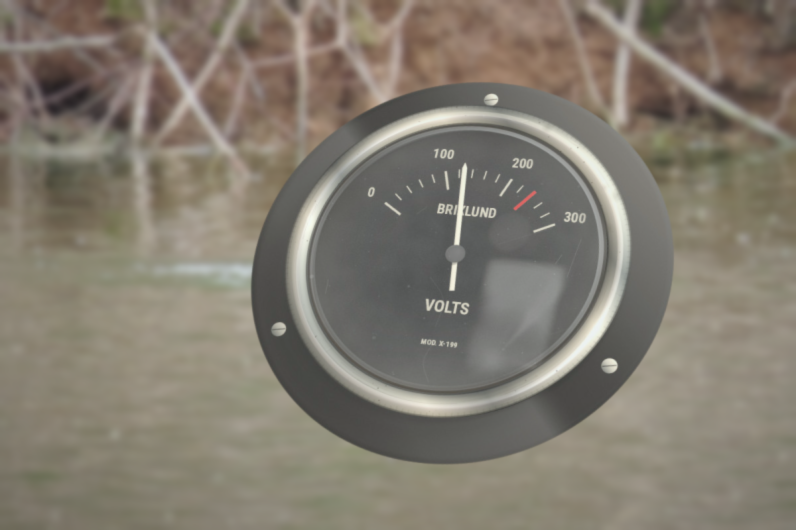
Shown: 130 V
